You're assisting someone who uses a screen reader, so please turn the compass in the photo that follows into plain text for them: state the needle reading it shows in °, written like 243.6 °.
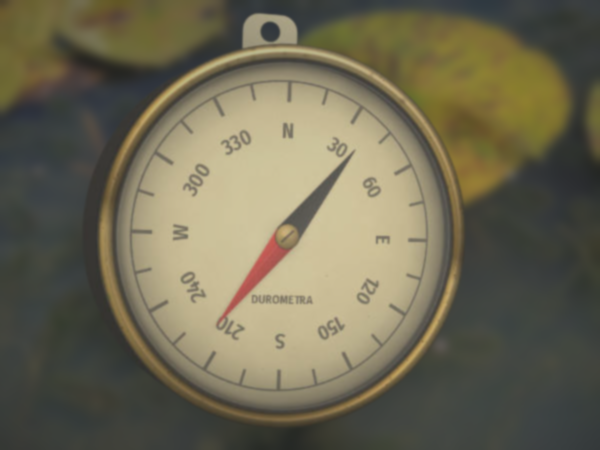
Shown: 217.5 °
